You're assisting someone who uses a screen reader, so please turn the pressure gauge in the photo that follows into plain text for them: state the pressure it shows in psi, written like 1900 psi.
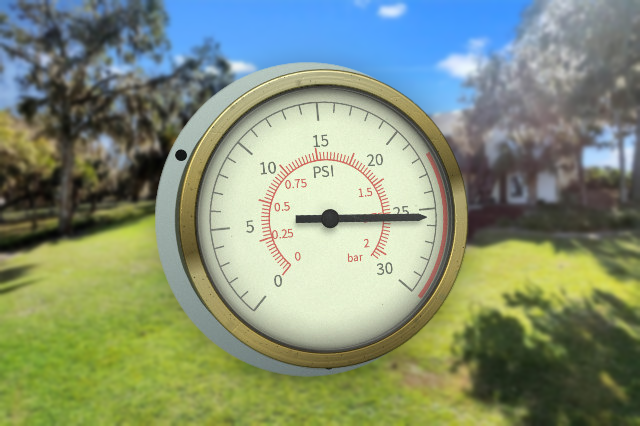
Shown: 25.5 psi
